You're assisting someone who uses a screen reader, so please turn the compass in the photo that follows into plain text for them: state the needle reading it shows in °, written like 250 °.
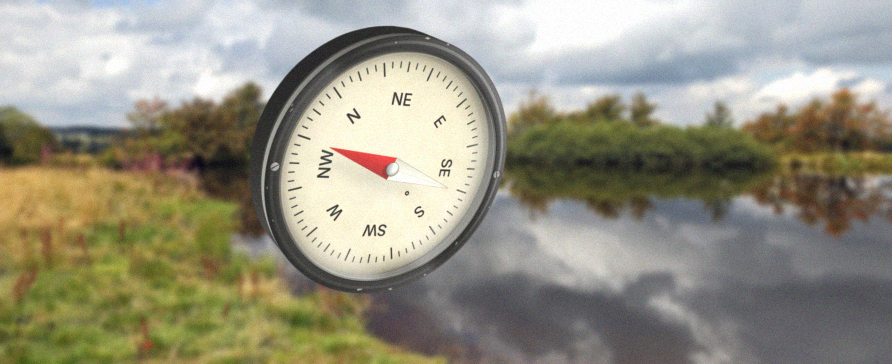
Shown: 330 °
